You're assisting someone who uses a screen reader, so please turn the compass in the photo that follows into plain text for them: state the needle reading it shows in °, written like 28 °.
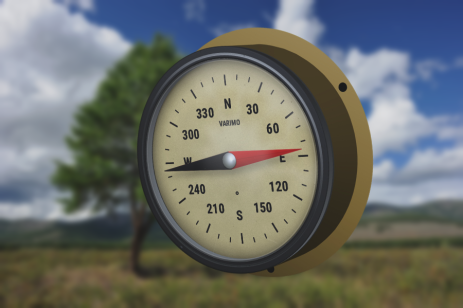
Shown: 85 °
